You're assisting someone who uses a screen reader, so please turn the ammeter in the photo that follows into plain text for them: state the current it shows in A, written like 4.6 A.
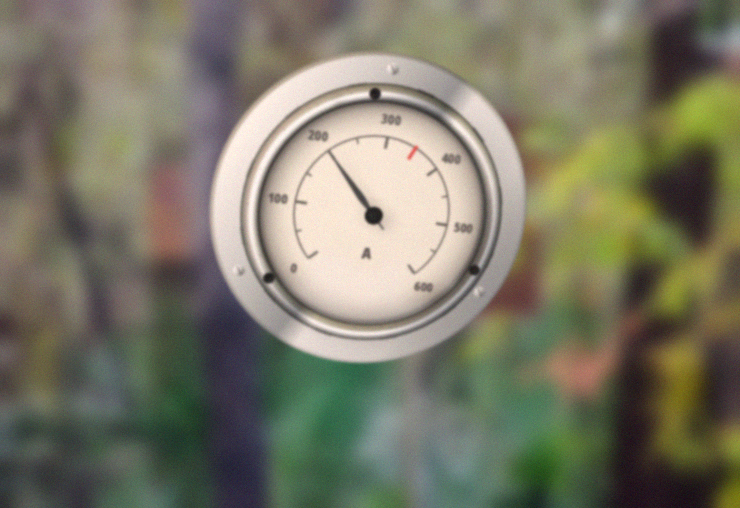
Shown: 200 A
